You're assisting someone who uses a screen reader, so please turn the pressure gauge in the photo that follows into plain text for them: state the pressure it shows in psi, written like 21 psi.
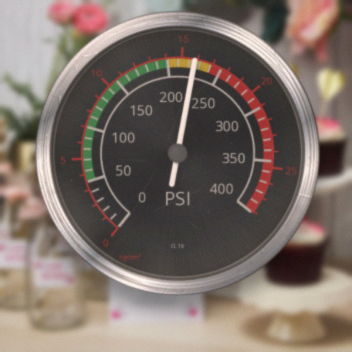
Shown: 225 psi
